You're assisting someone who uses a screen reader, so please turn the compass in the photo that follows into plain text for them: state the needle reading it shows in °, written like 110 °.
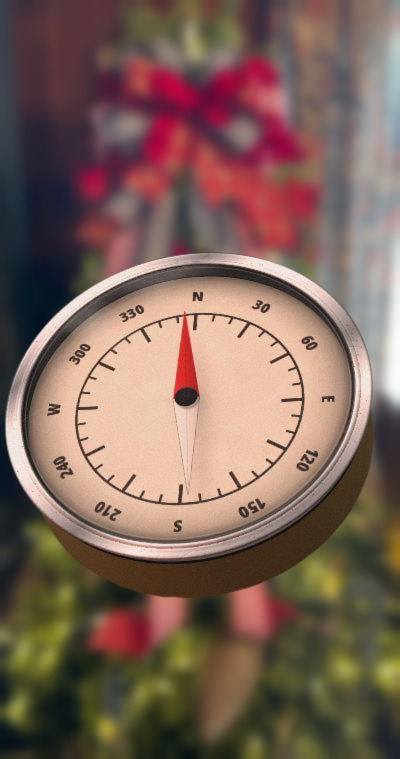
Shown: 355 °
